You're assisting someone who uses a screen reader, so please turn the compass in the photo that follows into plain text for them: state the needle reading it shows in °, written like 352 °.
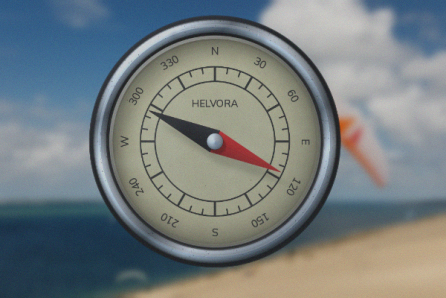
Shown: 115 °
